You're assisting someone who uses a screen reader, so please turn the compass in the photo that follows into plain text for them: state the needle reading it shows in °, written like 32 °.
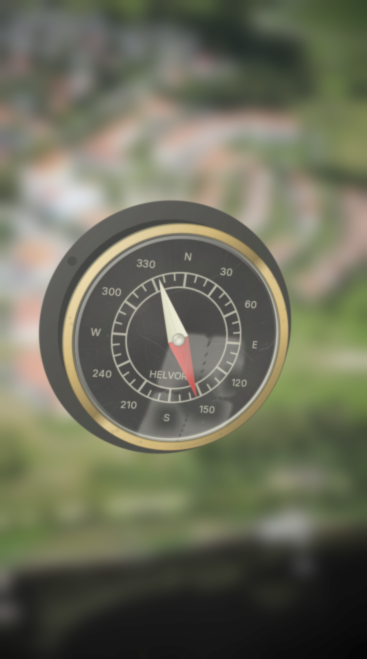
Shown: 155 °
